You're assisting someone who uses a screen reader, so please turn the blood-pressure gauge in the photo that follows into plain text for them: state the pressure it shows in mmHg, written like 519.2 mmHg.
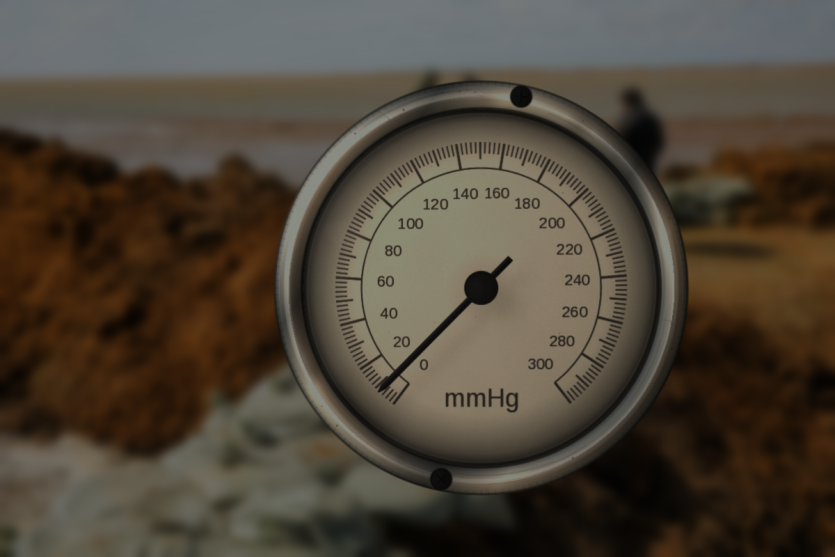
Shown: 8 mmHg
